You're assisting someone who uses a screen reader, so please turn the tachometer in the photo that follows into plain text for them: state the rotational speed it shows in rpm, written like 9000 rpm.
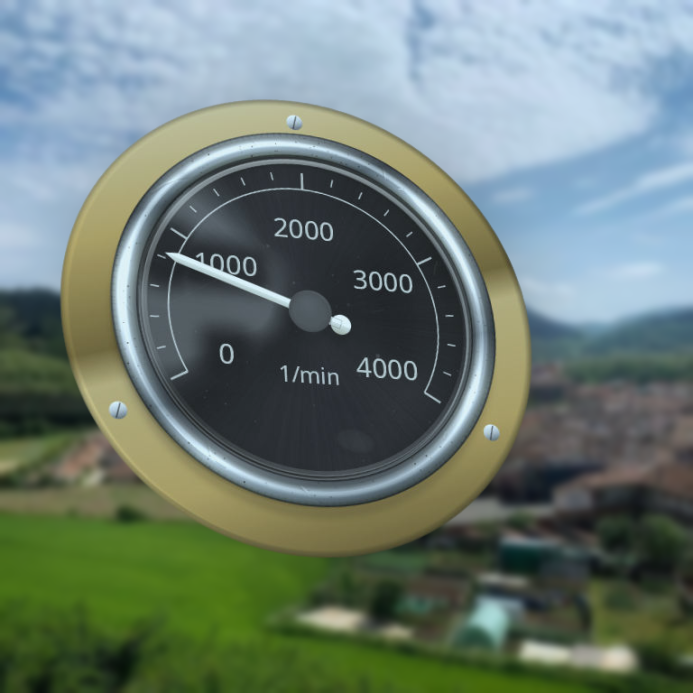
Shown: 800 rpm
